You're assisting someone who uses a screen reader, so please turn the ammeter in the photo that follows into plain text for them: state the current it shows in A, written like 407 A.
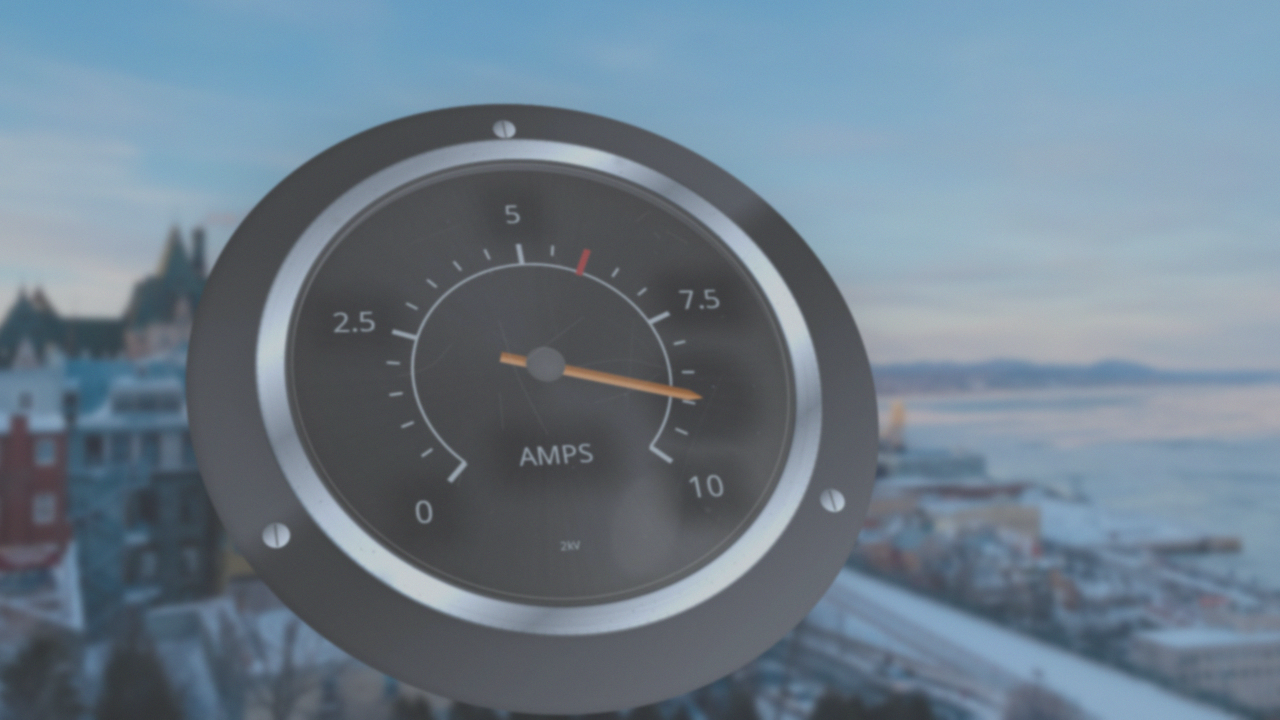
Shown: 9 A
